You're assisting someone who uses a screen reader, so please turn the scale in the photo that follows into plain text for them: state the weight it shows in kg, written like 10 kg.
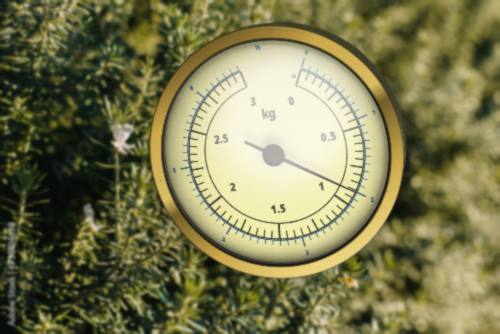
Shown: 0.9 kg
